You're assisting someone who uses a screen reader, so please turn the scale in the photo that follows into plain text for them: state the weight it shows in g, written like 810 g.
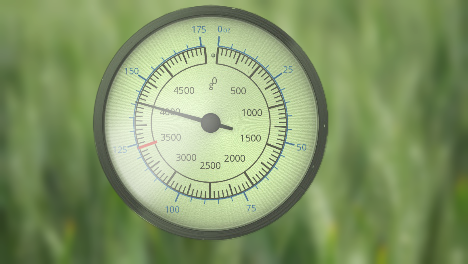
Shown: 4000 g
